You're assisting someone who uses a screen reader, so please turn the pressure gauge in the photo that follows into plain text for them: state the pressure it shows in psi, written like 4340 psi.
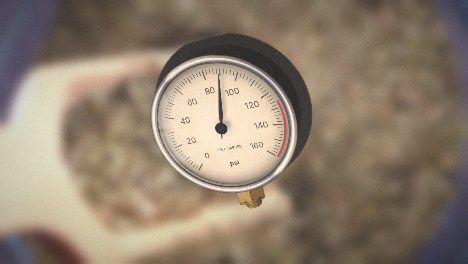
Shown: 90 psi
